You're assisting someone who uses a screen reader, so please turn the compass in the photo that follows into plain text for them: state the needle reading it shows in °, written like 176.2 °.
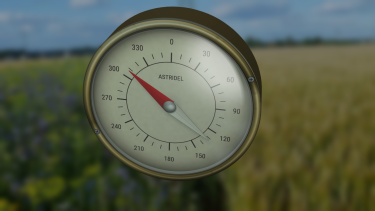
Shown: 310 °
